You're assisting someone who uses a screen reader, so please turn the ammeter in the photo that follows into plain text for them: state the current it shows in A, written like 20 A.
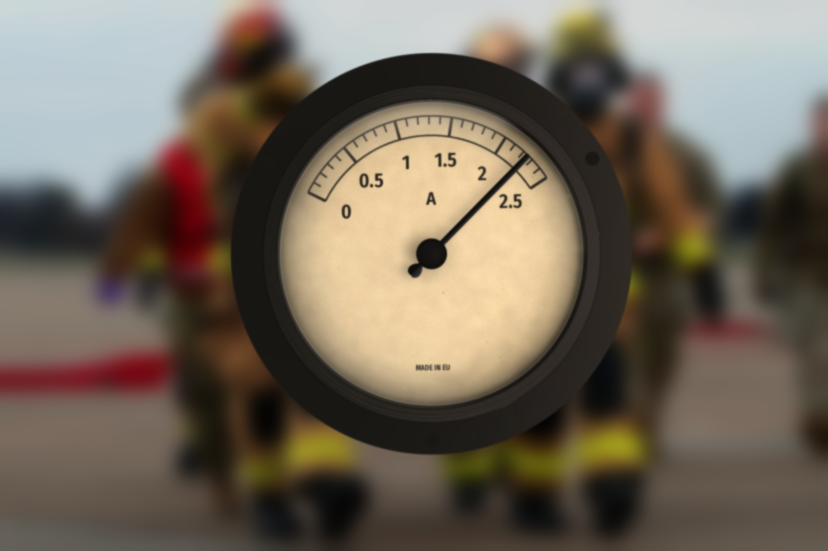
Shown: 2.25 A
